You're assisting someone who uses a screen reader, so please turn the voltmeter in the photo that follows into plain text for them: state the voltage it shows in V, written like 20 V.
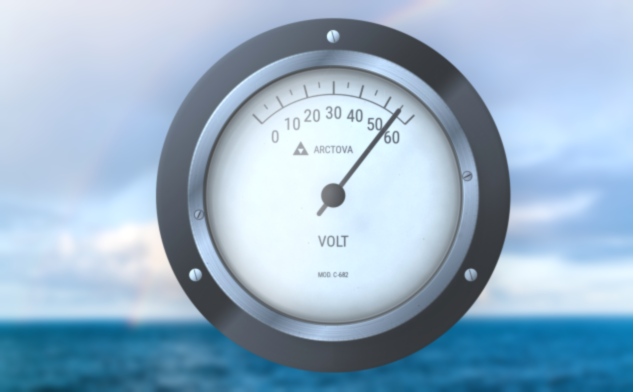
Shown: 55 V
